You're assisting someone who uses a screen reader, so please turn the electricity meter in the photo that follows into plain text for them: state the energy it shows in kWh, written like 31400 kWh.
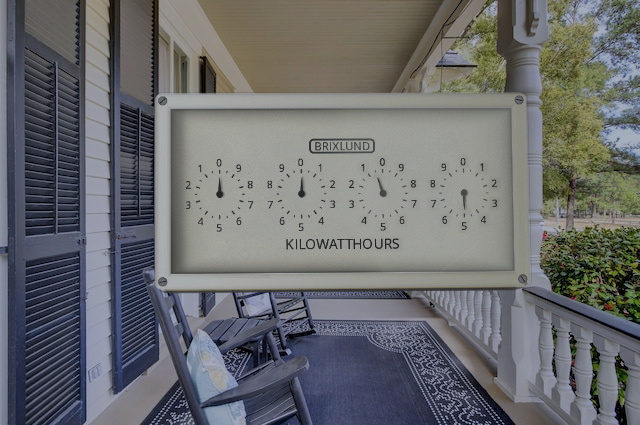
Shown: 5 kWh
